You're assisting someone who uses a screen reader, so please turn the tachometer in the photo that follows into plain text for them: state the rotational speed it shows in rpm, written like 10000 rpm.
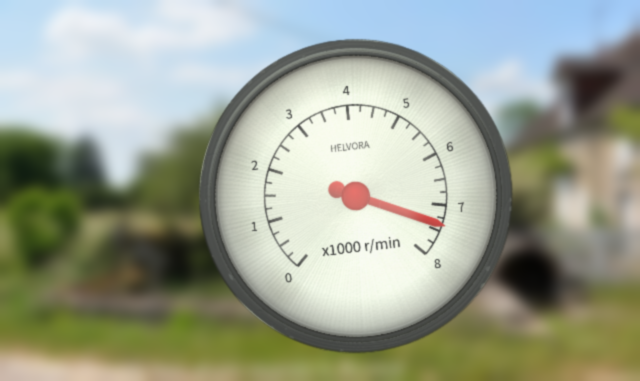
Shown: 7375 rpm
